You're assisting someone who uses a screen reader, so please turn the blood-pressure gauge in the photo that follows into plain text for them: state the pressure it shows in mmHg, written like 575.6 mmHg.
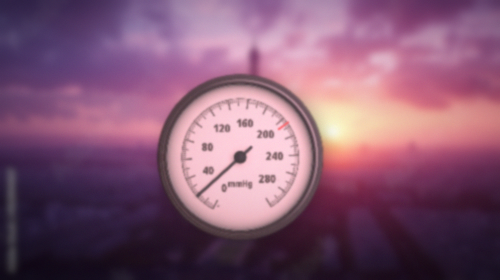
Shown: 20 mmHg
